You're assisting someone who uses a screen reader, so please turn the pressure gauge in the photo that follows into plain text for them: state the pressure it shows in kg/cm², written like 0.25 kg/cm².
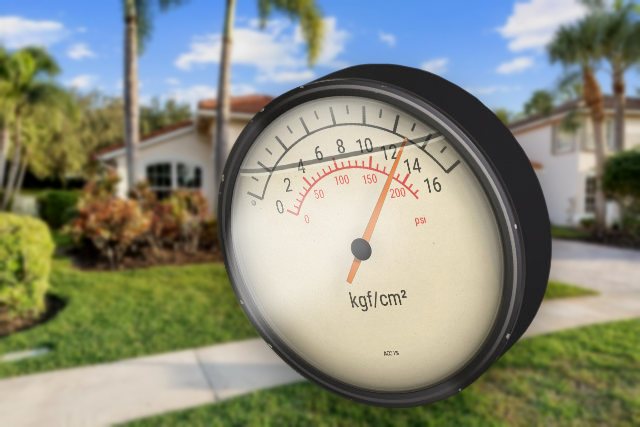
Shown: 13 kg/cm²
